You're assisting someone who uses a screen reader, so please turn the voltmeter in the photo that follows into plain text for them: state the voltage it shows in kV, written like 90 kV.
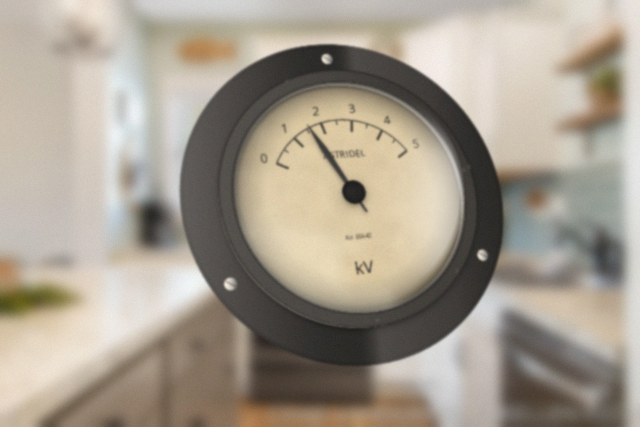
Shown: 1.5 kV
